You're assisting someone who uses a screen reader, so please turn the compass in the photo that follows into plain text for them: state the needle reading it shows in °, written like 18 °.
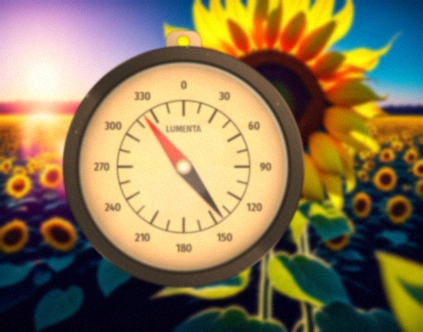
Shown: 322.5 °
